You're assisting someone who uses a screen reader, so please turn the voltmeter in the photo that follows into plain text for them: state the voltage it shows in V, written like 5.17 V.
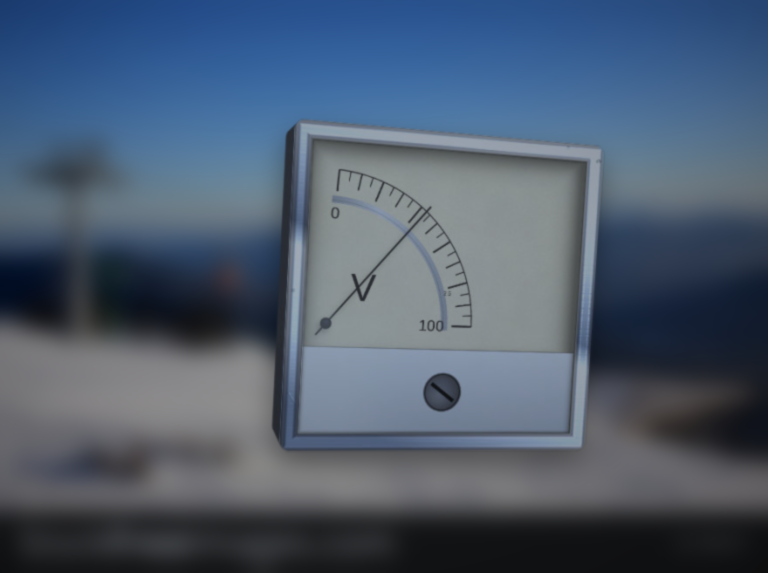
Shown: 42.5 V
